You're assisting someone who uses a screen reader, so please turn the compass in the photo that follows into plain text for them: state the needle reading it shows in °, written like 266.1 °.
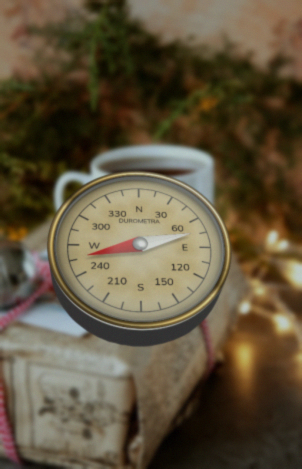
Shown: 255 °
